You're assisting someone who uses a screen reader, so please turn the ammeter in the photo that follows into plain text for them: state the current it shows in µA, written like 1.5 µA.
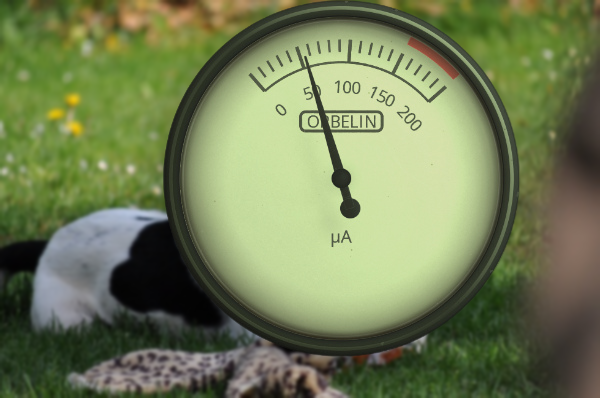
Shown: 55 µA
